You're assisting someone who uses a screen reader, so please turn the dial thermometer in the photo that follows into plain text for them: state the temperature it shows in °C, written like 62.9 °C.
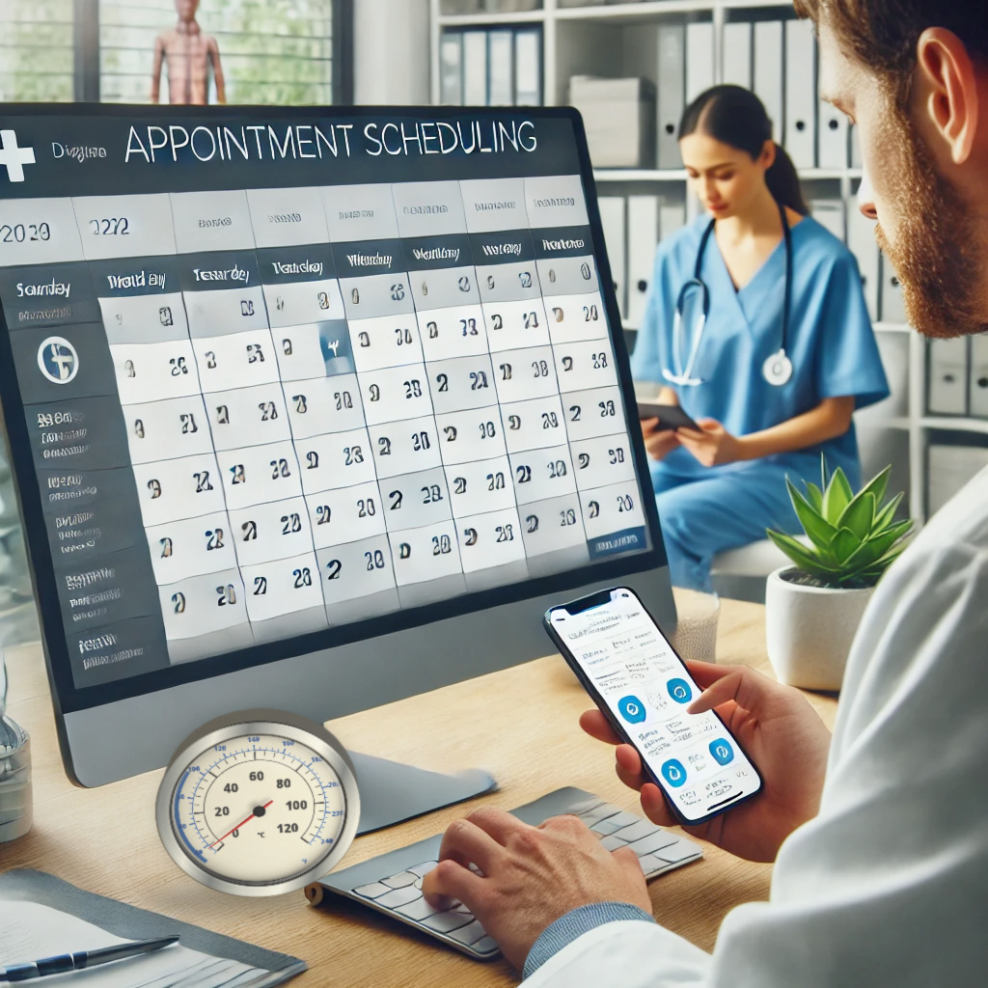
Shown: 4 °C
